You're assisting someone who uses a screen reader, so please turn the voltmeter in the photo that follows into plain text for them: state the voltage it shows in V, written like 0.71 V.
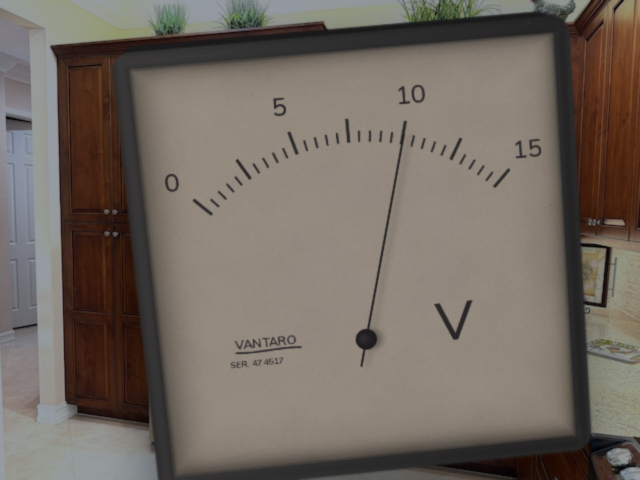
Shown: 10 V
